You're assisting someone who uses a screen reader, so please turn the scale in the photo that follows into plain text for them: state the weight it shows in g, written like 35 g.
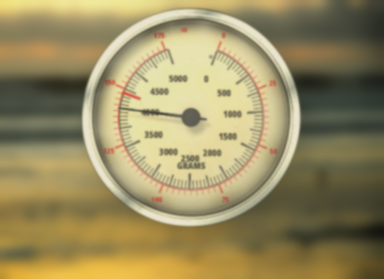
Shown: 4000 g
